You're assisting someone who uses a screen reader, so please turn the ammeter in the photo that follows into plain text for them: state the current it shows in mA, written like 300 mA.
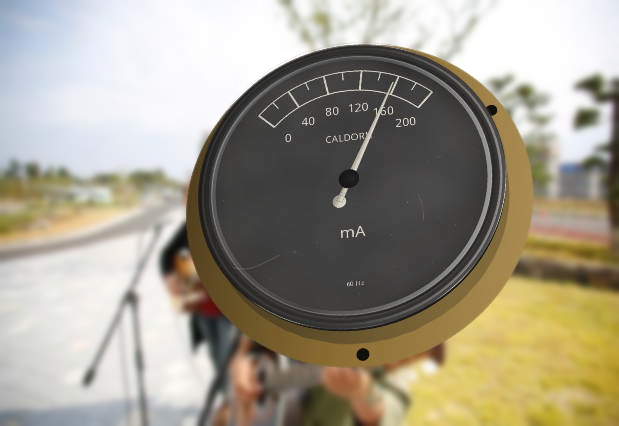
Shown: 160 mA
